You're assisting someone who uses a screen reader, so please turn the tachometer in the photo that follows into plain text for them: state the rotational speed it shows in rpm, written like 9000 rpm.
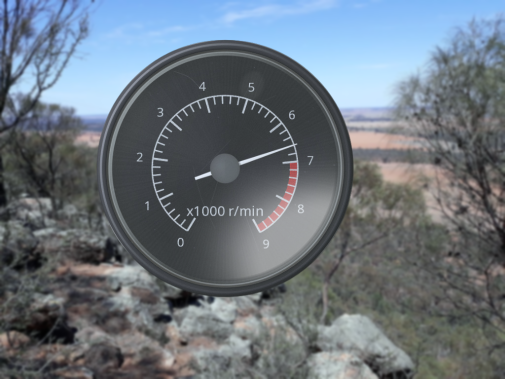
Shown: 6600 rpm
